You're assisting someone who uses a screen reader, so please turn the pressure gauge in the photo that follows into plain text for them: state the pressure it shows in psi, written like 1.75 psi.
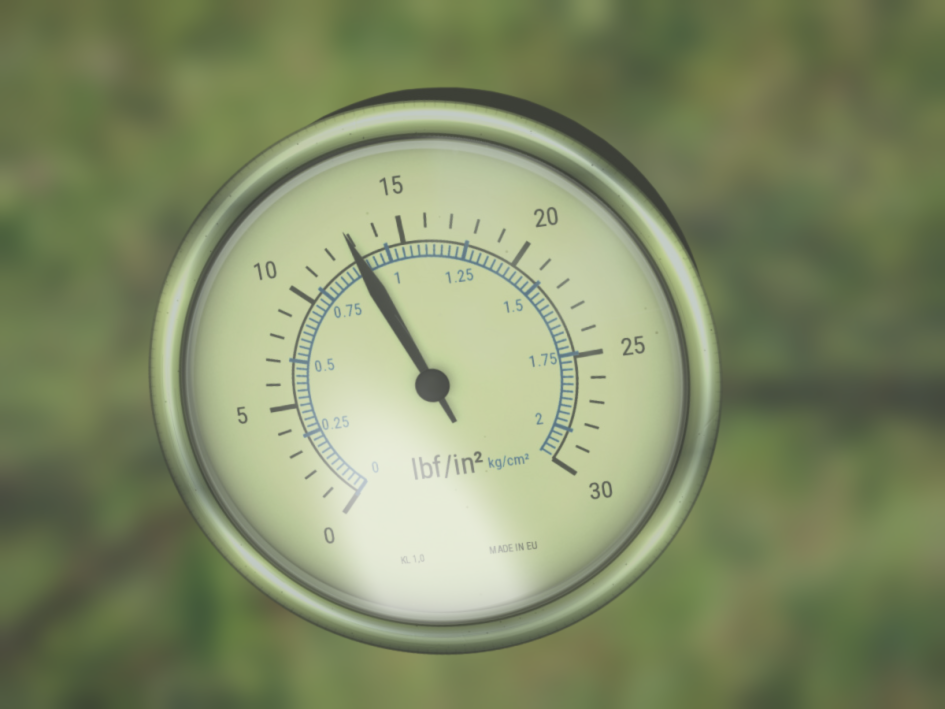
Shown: 13 psi
